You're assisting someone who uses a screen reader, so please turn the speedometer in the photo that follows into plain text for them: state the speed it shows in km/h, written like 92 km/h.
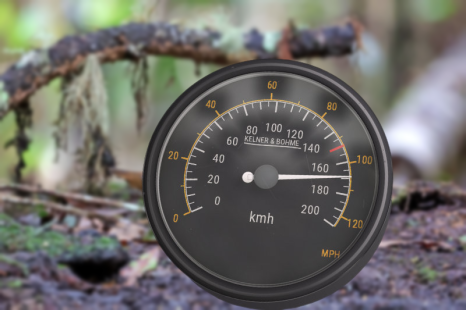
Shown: 170 km/h
